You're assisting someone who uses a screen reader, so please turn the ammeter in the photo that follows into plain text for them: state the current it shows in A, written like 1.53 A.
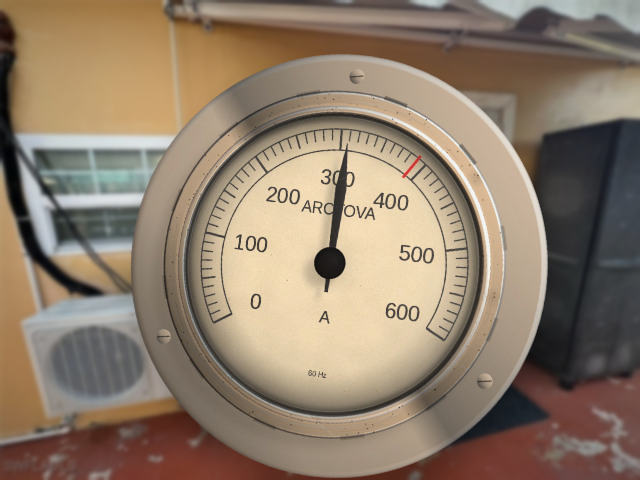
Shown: 310 A
